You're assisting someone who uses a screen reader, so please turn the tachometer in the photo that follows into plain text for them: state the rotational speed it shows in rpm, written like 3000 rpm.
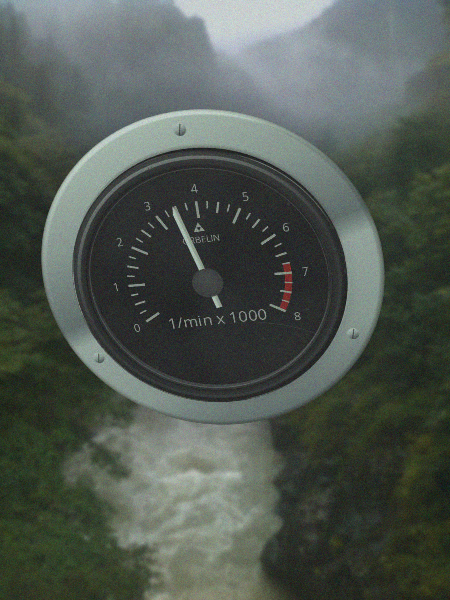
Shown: 3500 rpm
